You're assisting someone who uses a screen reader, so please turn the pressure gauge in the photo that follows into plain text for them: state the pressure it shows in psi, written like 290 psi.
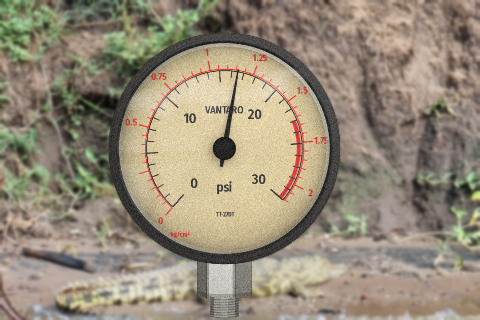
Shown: 16.5 psi
